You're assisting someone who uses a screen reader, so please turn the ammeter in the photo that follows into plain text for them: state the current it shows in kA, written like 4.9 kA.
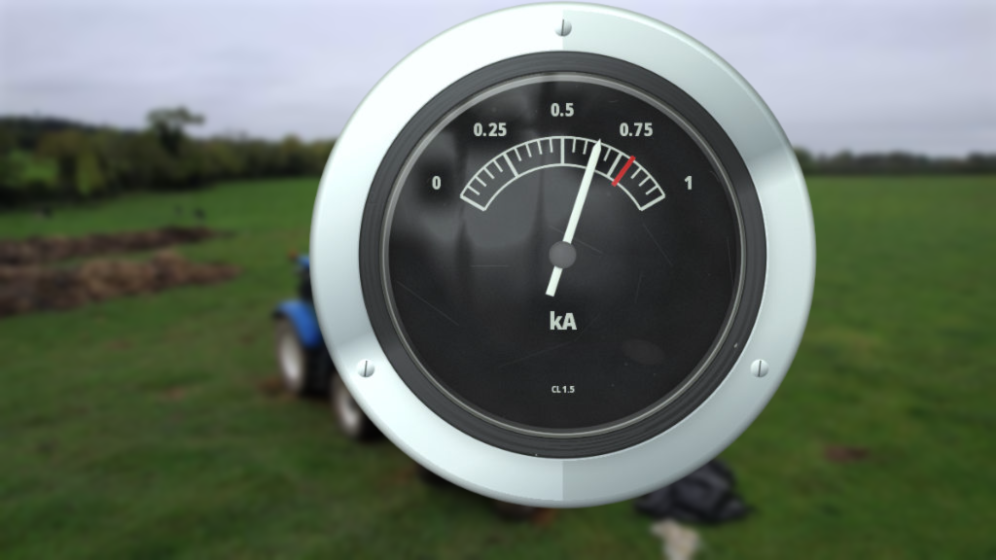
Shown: 0.65 kA
